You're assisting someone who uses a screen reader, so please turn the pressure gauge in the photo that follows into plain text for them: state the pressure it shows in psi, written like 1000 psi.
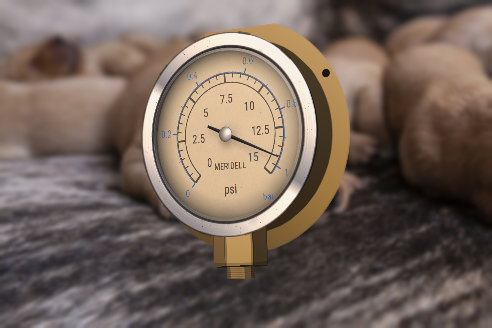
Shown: 14 psi
